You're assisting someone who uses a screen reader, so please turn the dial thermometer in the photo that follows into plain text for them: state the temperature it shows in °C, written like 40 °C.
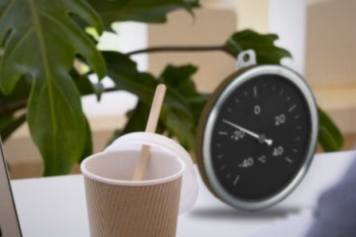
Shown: -16 °C
